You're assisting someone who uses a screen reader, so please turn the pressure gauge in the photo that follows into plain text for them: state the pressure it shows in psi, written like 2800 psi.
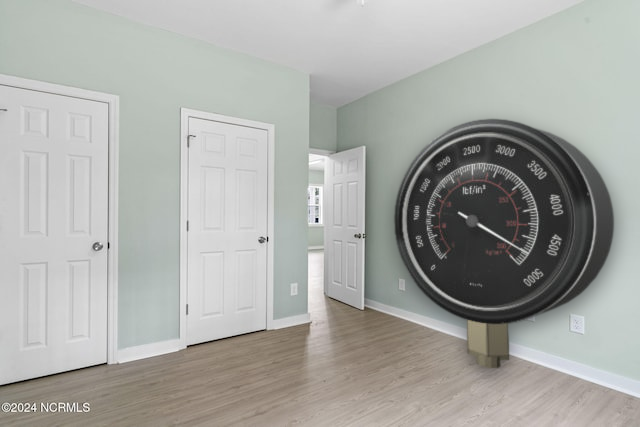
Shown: 4750 psi
